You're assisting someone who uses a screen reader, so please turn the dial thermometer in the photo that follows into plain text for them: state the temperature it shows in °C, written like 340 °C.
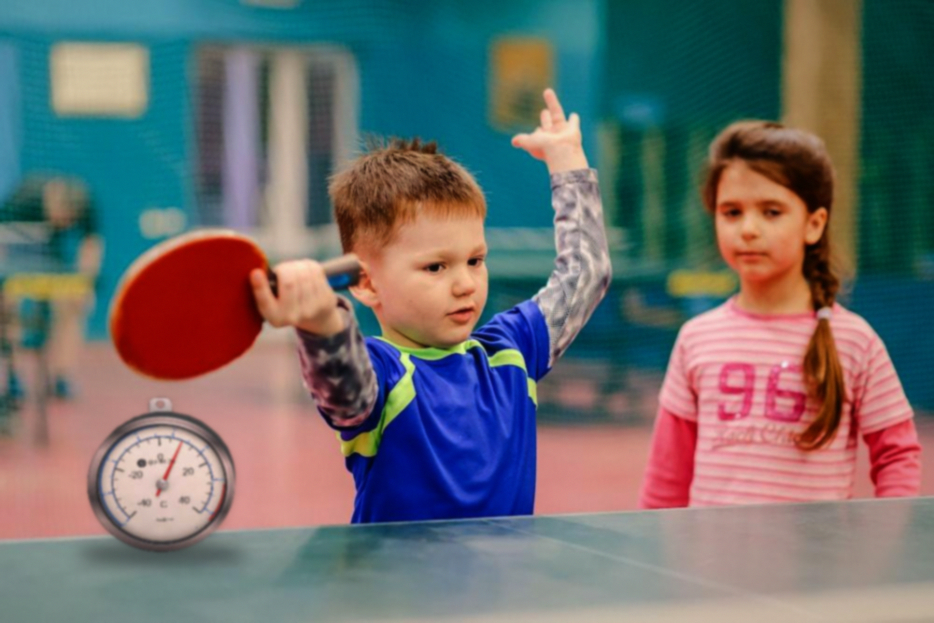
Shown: 8 °C
